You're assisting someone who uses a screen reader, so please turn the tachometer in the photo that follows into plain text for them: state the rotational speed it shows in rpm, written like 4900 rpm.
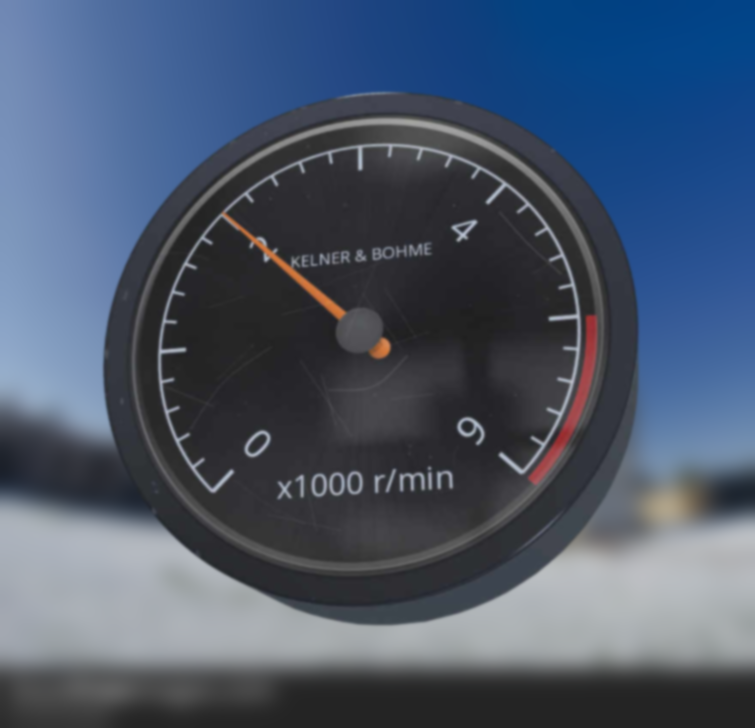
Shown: 2000 rpm
